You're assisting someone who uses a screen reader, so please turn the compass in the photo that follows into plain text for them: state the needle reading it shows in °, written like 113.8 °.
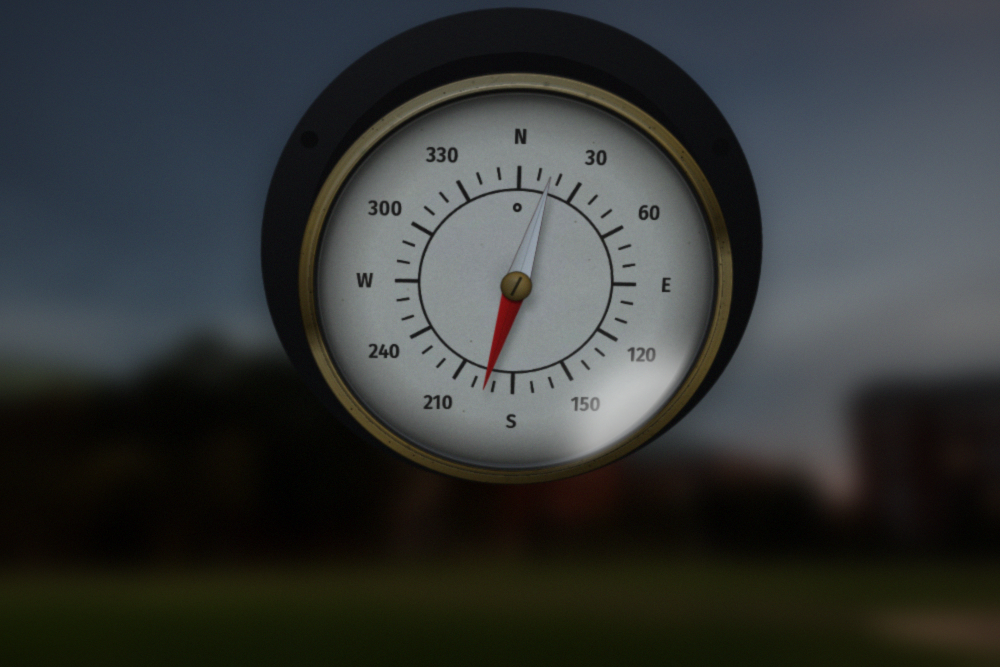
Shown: 195 °
